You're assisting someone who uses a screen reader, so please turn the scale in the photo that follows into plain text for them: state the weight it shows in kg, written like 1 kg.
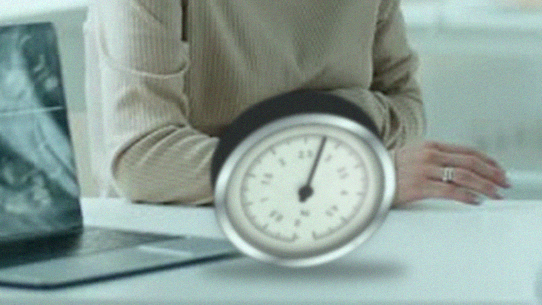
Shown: 2.75 kg
